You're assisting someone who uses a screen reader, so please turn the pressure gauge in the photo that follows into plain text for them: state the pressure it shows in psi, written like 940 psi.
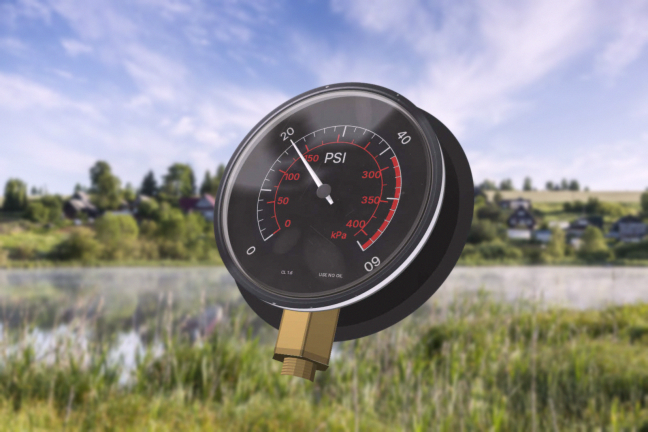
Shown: 20 psi
